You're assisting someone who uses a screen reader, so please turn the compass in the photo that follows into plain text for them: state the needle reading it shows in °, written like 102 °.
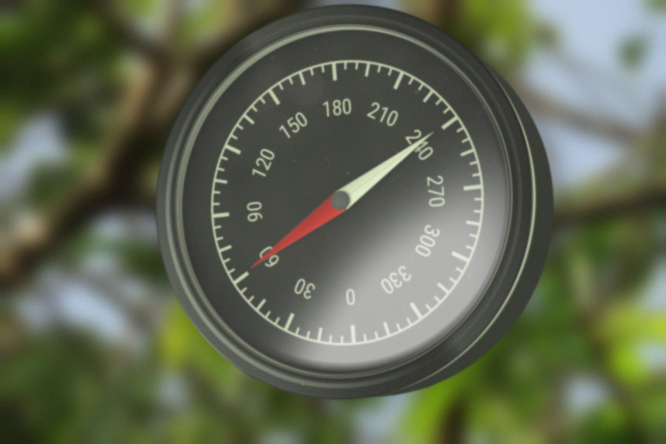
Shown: 60 °
